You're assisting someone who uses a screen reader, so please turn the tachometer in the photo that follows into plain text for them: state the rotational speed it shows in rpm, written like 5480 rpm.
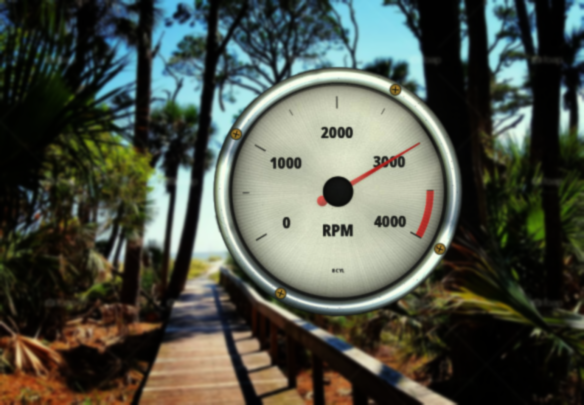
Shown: 3000 rpm
